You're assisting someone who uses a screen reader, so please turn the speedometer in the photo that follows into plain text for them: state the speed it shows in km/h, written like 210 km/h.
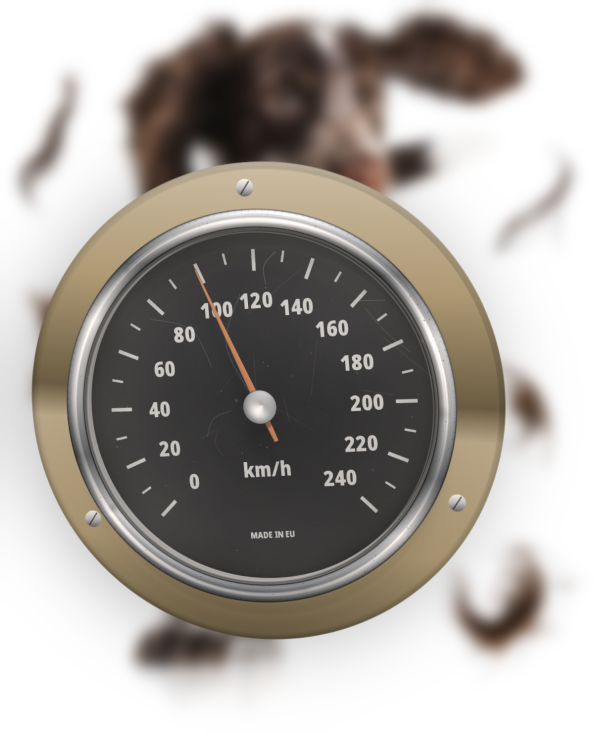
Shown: 100 km/h
